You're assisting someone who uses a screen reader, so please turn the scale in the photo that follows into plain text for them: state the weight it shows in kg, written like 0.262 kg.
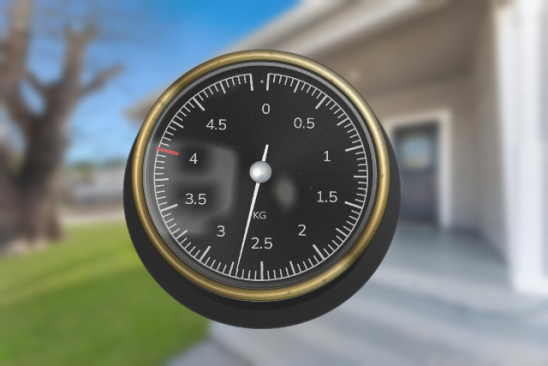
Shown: 2.7 kg
